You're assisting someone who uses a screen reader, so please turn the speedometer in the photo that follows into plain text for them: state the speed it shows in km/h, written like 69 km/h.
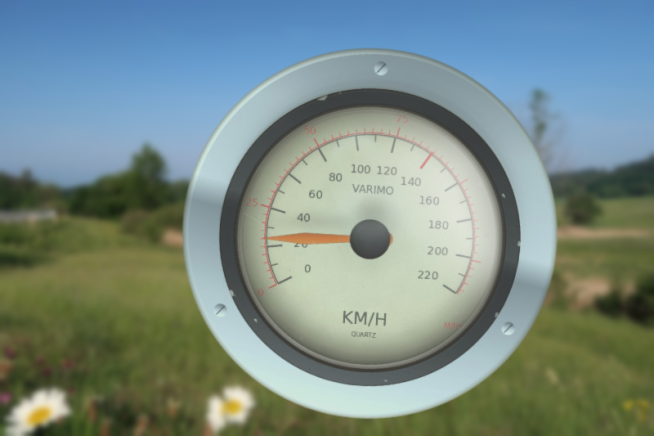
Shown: 25 km/h
